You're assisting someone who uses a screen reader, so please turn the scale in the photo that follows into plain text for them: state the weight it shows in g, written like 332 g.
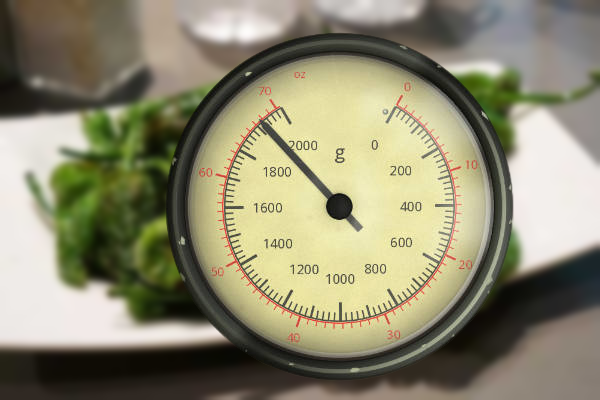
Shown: 1920 g
